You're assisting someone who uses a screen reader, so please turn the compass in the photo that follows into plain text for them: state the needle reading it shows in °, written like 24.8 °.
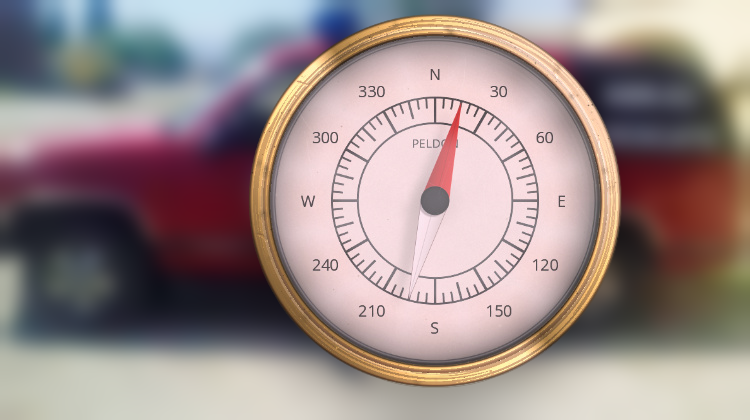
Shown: 15 °
